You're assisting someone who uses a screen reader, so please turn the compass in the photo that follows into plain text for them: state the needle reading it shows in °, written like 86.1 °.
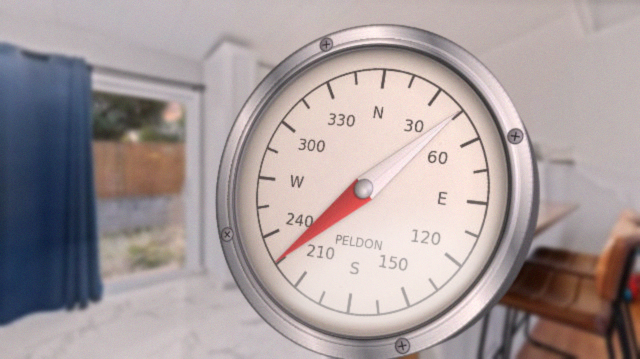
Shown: 225 °
